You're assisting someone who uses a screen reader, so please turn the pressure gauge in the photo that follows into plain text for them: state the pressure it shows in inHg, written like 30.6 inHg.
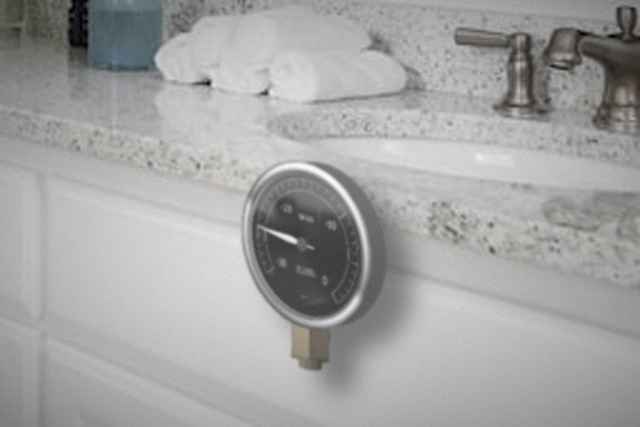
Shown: -25 inHg
